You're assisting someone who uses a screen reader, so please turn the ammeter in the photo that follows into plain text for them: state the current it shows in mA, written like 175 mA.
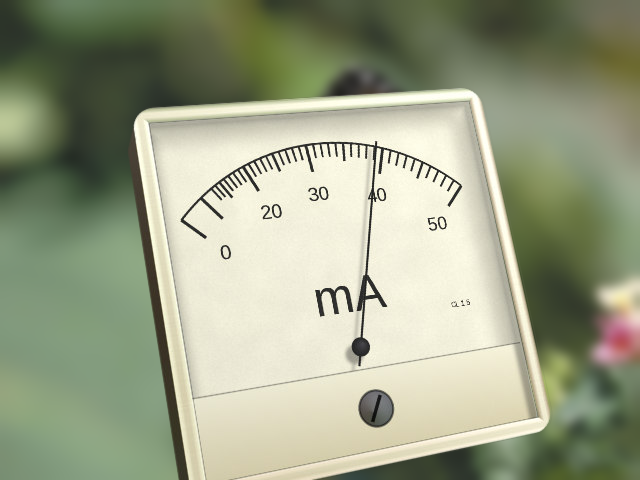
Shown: 39 mA
